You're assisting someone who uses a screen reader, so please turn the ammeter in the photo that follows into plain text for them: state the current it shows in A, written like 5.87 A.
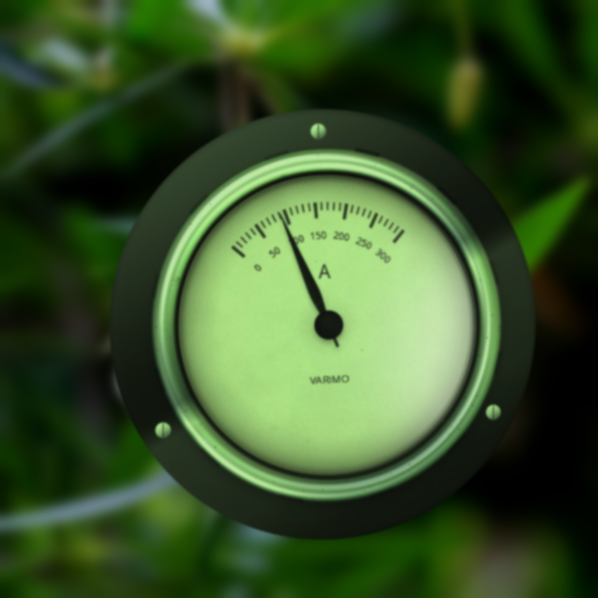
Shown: 90 A
